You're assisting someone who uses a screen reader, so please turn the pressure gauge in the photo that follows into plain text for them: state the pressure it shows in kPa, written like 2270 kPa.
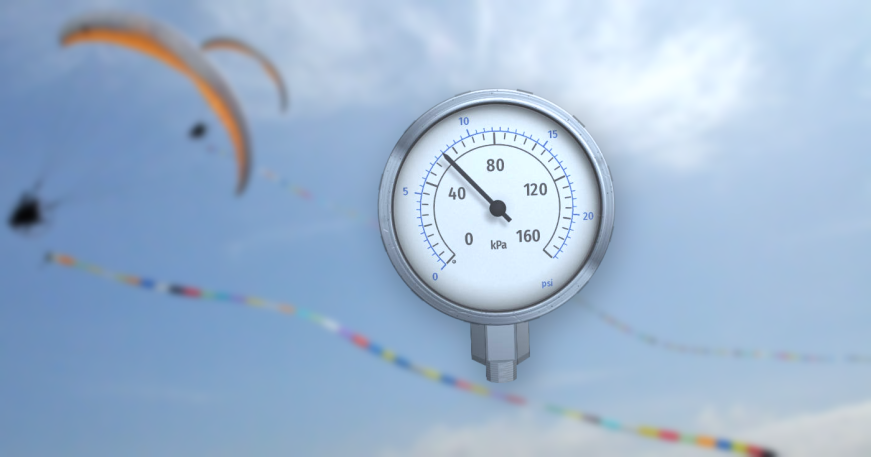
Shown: 55 kPa
